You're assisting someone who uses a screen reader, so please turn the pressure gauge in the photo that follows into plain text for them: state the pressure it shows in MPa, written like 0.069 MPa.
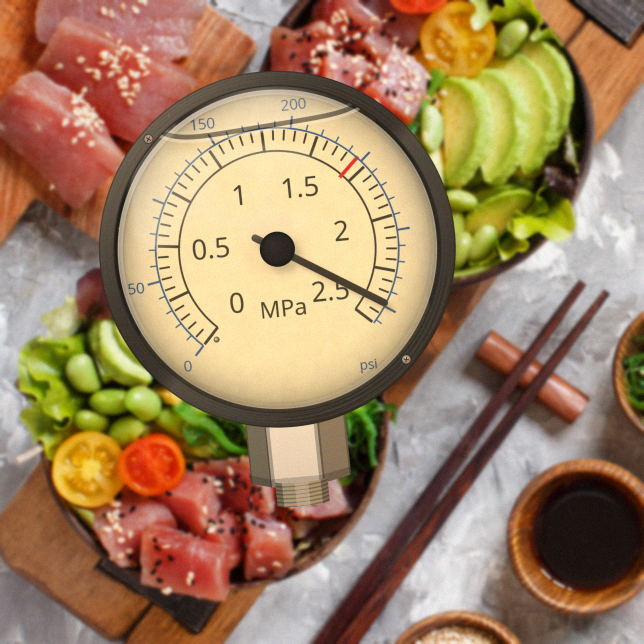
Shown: 2.4 MPa
